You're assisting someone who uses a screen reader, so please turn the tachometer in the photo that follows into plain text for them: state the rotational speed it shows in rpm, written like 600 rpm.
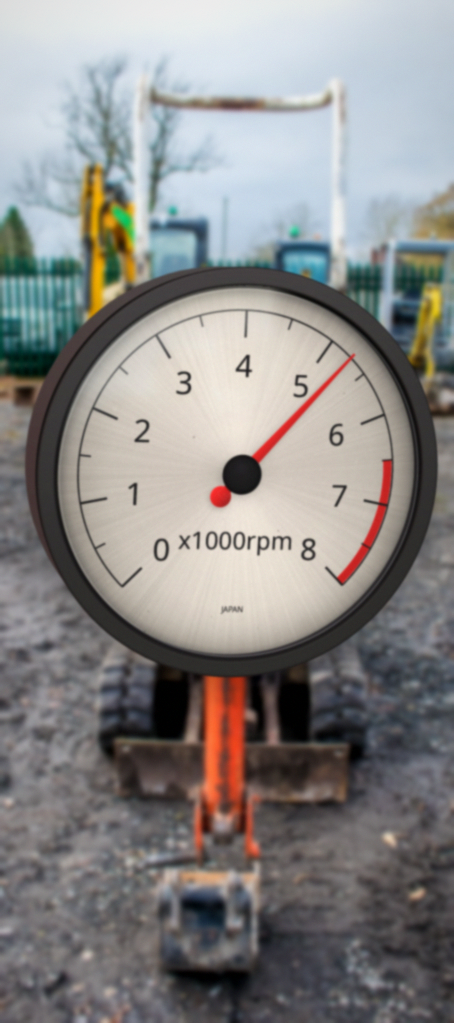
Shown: 5250 rpm
